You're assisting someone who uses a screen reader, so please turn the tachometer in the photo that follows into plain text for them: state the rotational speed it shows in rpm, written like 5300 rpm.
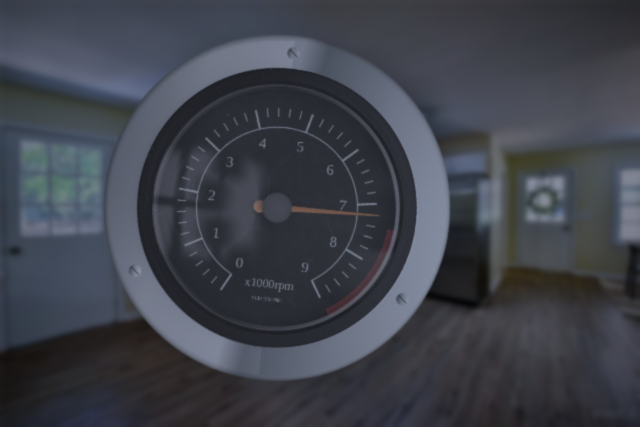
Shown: 7200 rpm
